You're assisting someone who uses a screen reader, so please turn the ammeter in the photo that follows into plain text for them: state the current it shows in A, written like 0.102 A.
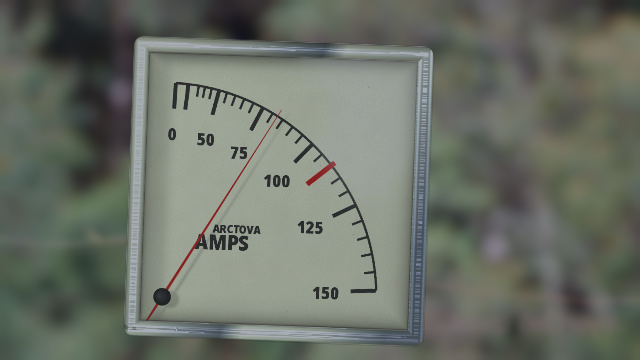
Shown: 82.5 A
